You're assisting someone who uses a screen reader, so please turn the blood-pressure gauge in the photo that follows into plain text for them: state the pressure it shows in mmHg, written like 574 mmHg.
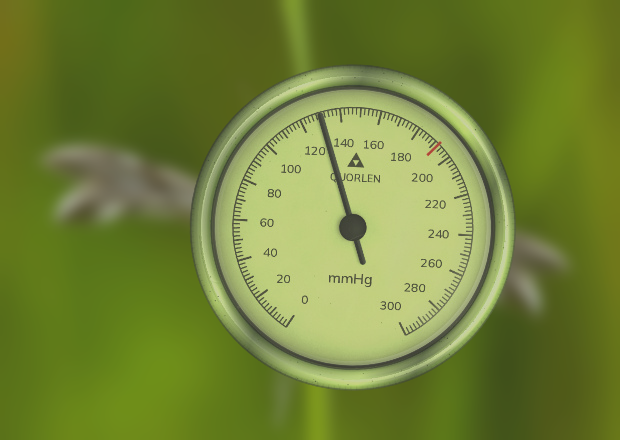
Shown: 130 mmHg
